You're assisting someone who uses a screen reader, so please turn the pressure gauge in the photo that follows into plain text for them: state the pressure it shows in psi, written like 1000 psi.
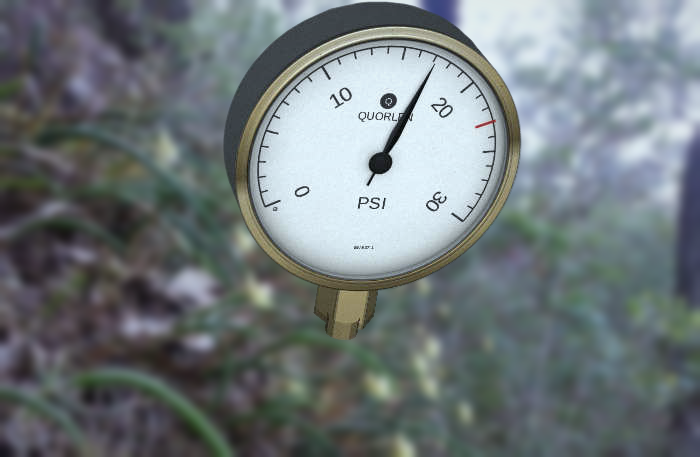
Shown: 17 psi
